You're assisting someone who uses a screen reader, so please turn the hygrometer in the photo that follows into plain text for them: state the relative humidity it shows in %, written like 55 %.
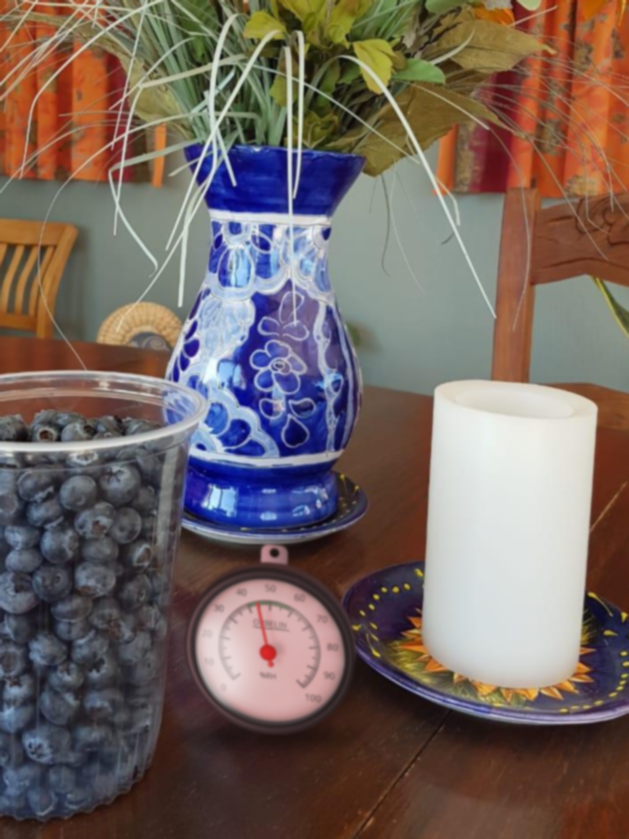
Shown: 45 %
